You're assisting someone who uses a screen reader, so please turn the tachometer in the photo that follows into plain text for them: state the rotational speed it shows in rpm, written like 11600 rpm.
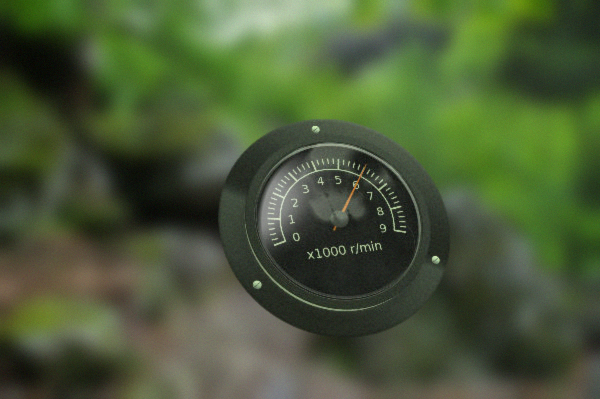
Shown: 6000 rpm
